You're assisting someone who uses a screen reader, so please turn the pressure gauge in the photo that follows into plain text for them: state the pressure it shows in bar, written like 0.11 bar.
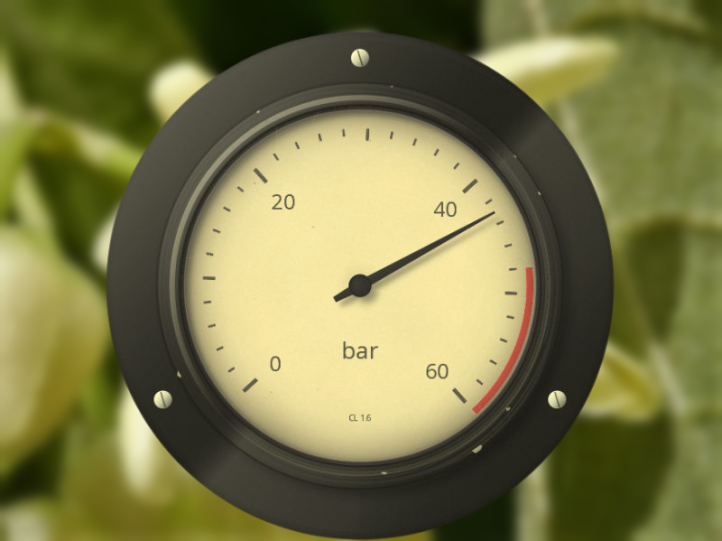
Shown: 43 bar
